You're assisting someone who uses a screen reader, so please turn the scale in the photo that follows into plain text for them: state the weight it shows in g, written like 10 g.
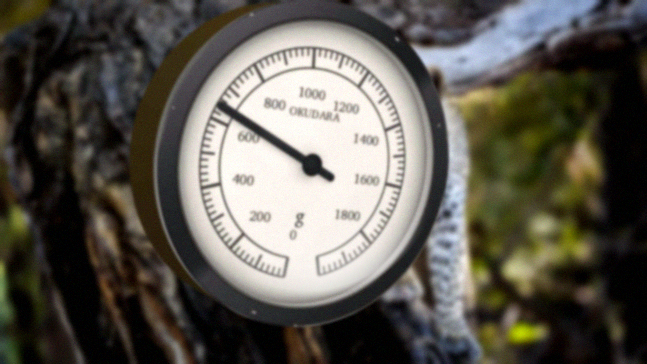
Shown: 640 g
